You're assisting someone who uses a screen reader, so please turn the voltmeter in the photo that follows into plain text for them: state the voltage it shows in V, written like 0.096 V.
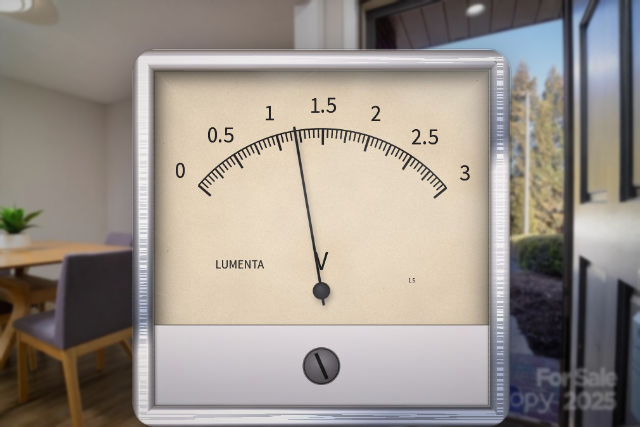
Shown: 1.2 V
